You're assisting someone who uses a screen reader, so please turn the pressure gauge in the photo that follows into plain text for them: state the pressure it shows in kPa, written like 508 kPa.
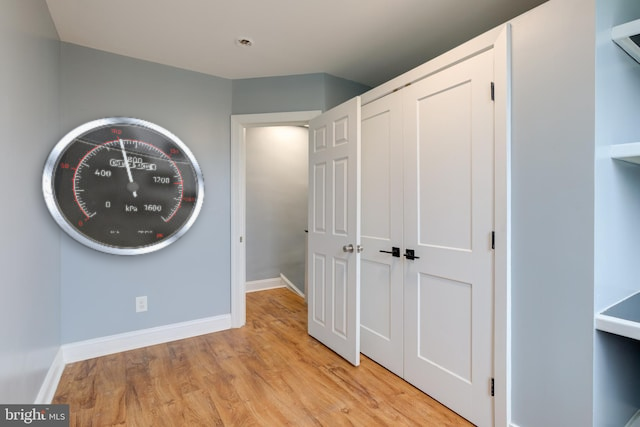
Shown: 700 kPa
